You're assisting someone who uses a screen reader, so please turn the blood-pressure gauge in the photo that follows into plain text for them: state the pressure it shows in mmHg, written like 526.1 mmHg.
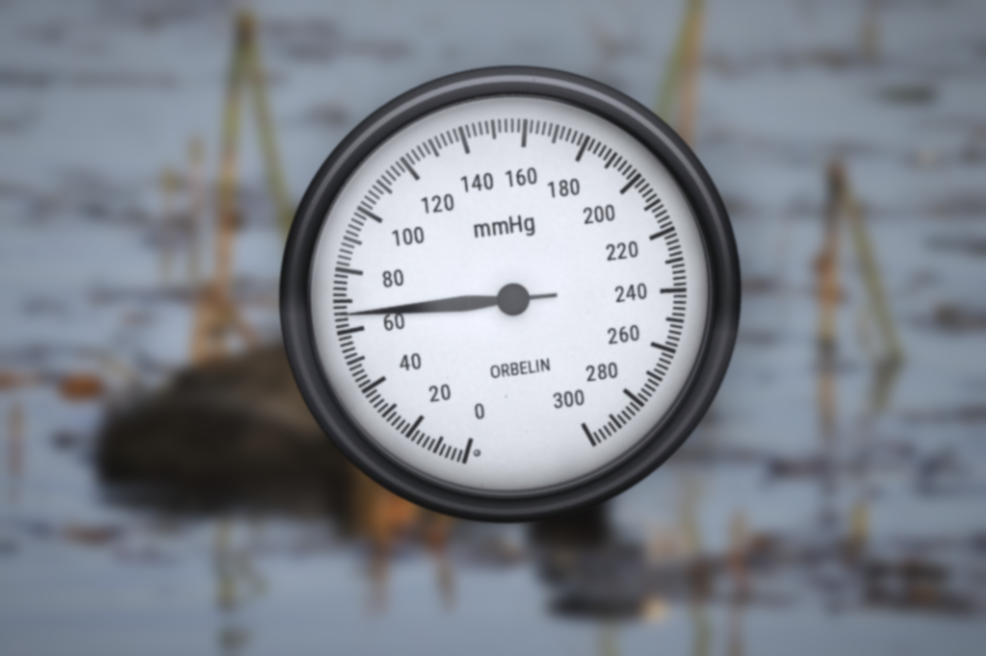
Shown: 66 mmHg
